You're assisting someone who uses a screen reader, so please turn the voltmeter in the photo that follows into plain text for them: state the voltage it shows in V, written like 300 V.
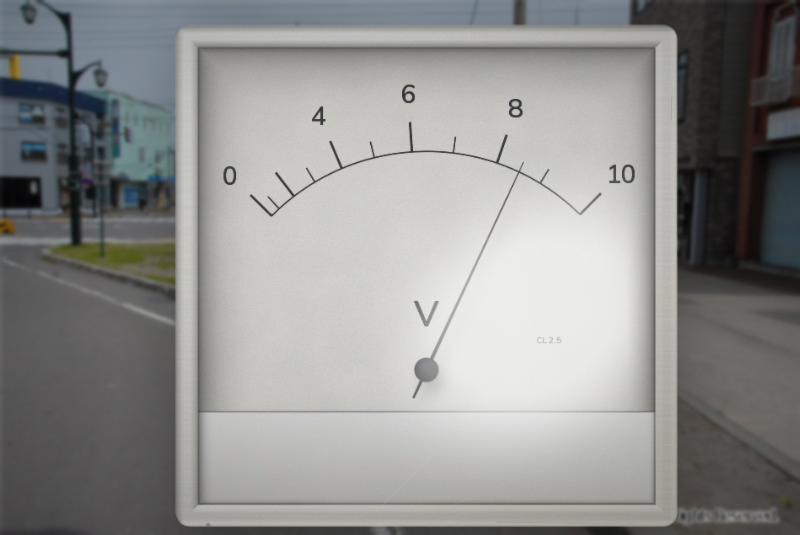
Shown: 8.5 V
